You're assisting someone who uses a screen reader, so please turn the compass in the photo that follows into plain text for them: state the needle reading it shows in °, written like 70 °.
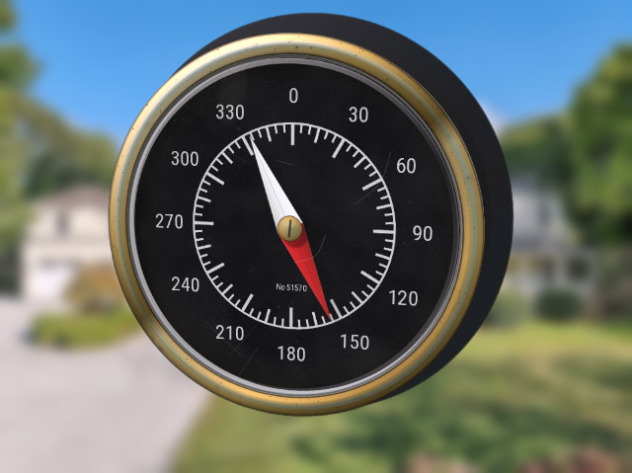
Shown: 155 °
